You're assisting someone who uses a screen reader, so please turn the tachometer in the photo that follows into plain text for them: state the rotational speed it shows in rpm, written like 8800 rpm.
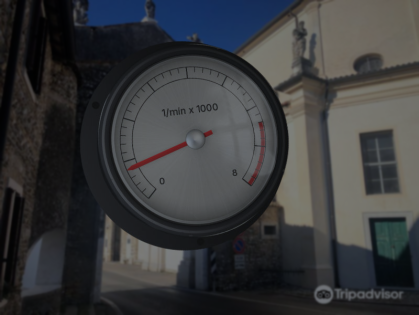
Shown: 800 rpm
